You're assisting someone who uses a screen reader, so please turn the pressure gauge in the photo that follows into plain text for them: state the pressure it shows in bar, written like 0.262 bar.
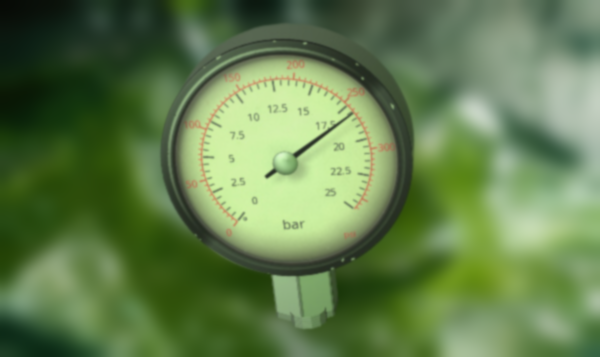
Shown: 18 bar
